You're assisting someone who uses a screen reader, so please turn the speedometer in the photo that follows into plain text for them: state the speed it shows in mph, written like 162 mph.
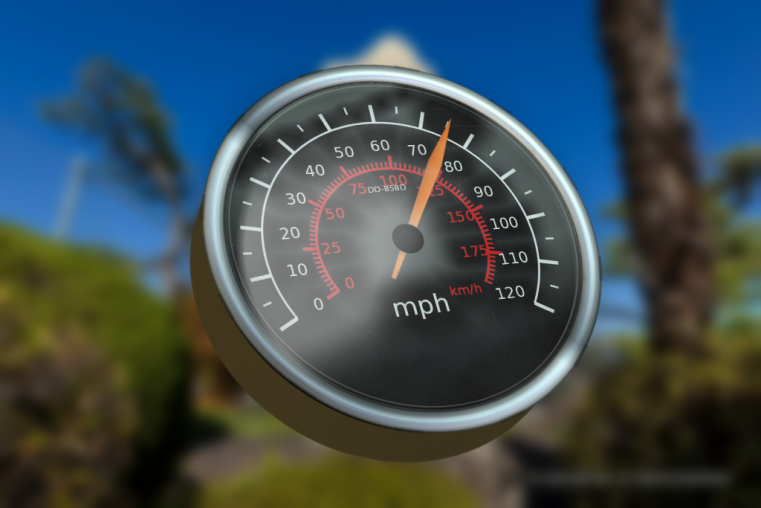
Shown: 75 mph
